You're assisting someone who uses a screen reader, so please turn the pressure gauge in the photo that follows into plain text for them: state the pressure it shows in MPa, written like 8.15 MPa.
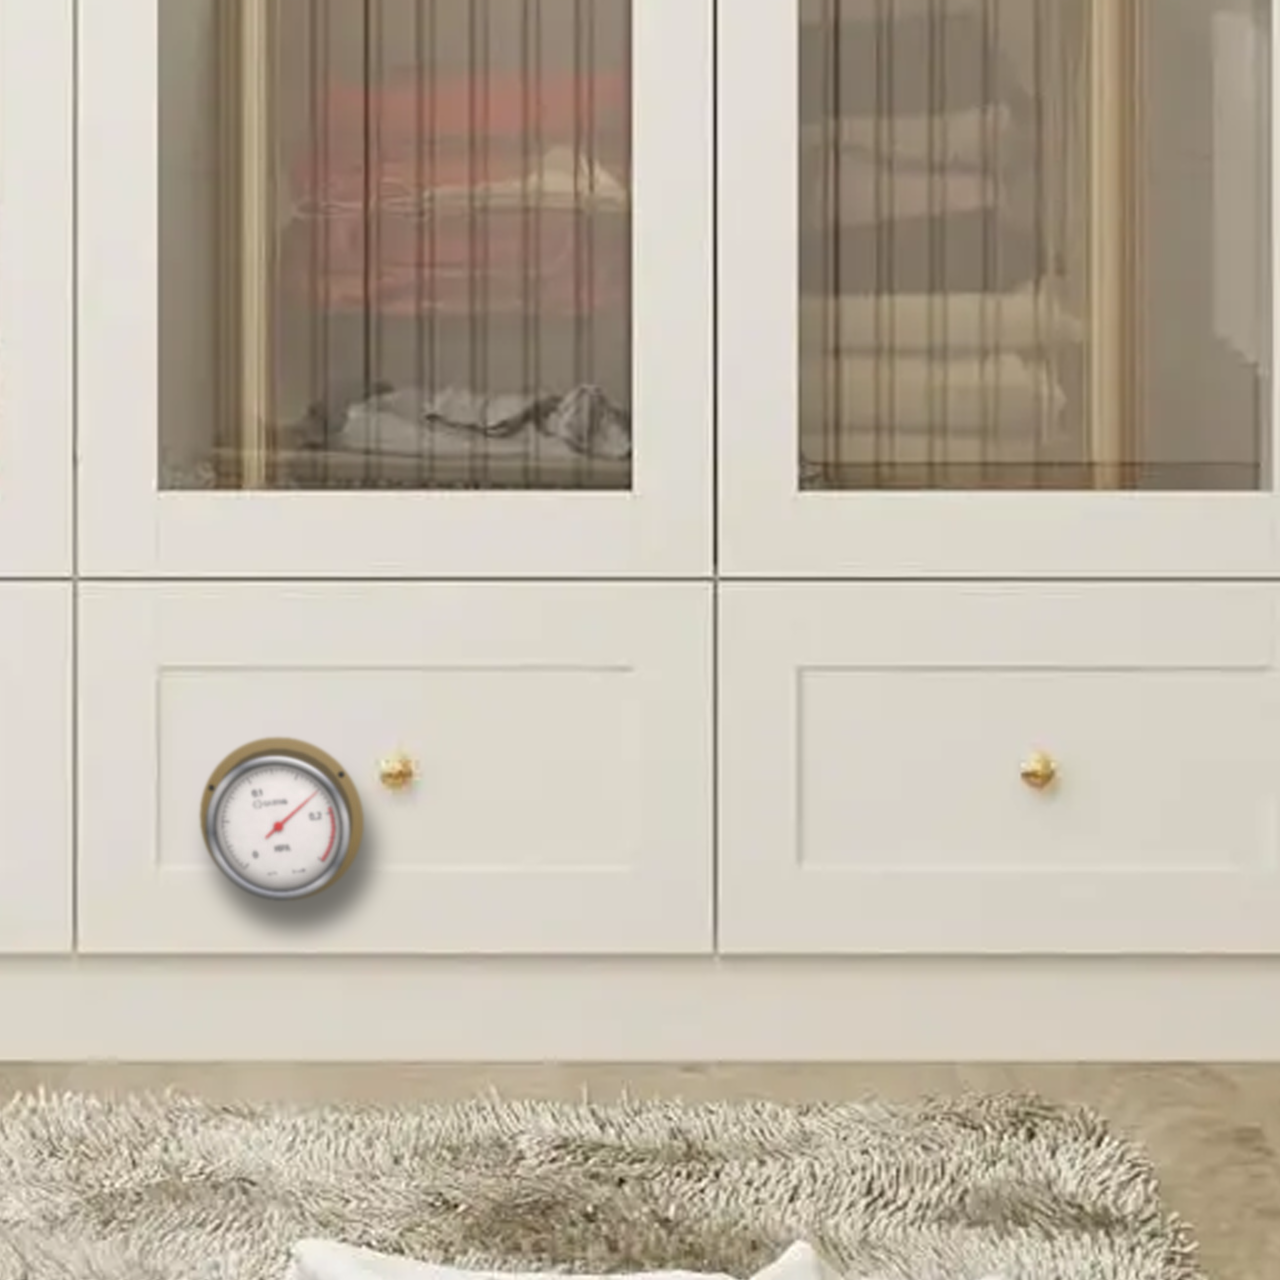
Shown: 0.175 MPa
